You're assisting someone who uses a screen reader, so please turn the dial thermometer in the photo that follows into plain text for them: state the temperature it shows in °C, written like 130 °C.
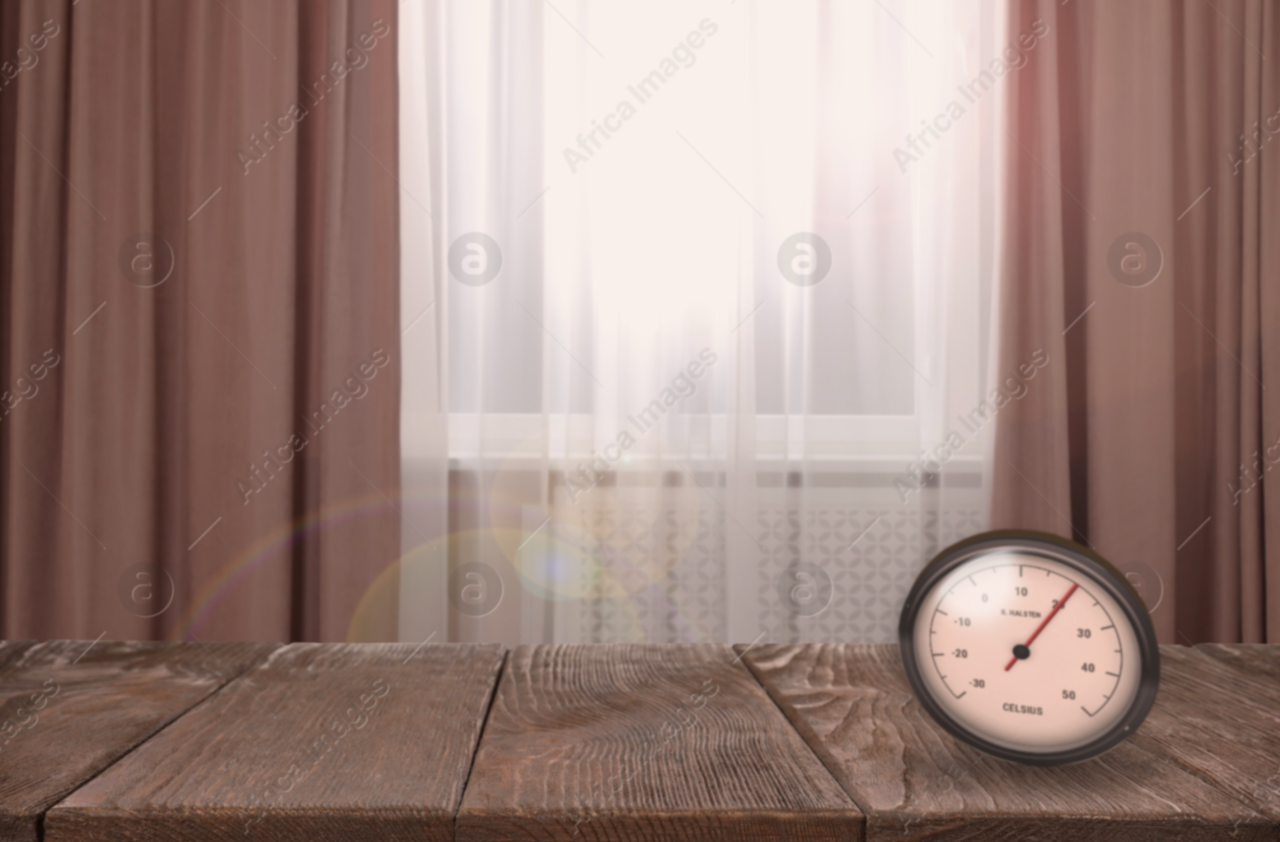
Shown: 20 °C
